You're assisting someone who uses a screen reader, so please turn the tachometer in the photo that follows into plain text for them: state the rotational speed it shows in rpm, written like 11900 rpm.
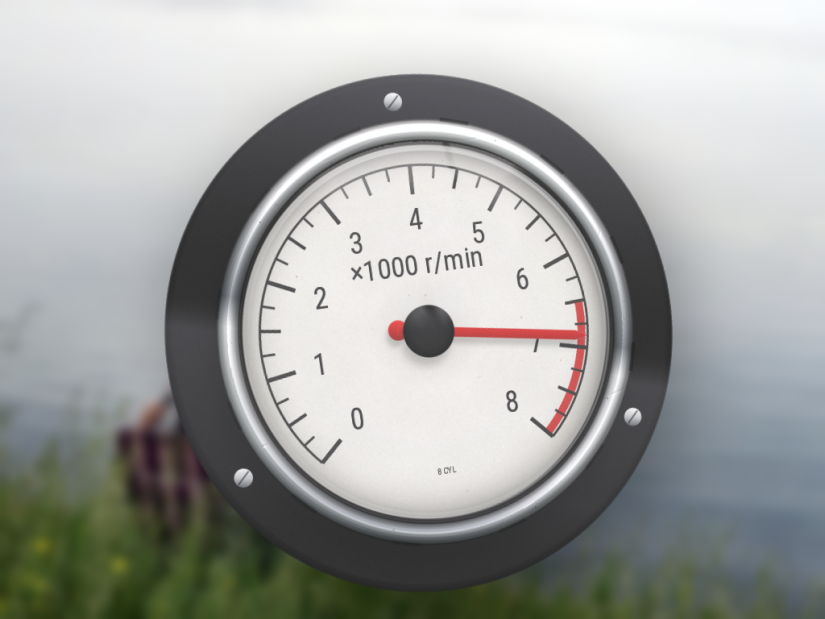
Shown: 6875 rpm
